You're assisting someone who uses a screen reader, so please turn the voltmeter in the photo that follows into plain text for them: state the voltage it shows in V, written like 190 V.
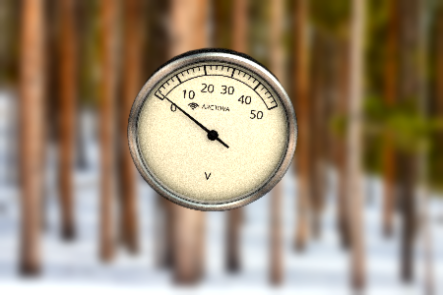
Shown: 2 V
